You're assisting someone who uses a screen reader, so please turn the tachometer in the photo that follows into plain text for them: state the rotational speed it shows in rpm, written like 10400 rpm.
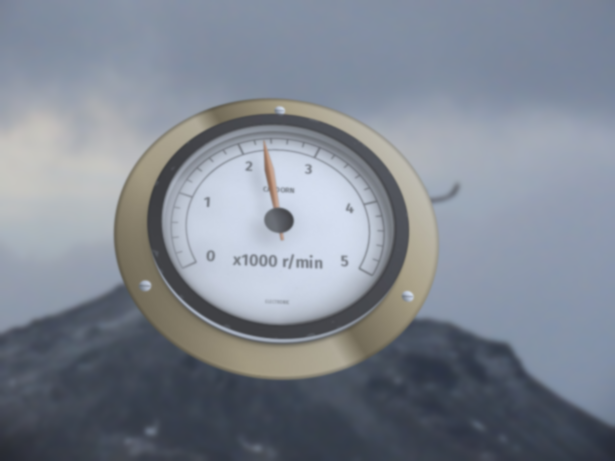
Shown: 2300 rpm
